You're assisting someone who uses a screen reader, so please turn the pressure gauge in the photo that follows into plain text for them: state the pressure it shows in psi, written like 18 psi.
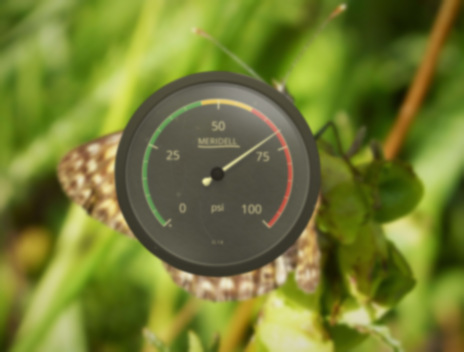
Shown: 70 psi
